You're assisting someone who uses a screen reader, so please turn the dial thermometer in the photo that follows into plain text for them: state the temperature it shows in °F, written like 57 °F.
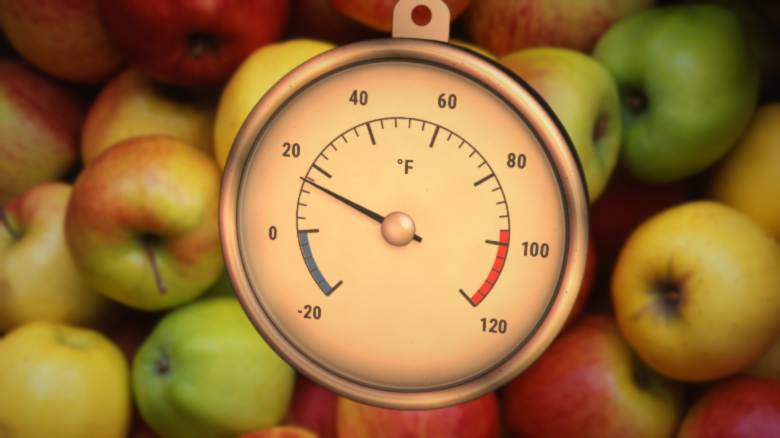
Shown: 16 °F
